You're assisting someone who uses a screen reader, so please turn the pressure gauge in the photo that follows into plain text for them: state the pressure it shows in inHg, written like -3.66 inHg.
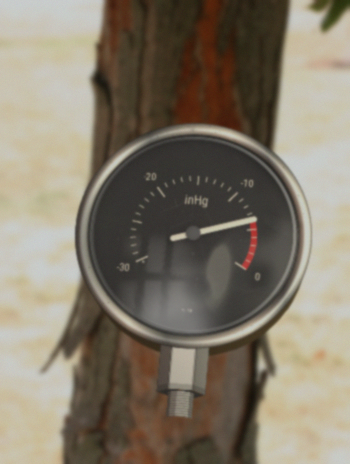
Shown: -6 inHg
